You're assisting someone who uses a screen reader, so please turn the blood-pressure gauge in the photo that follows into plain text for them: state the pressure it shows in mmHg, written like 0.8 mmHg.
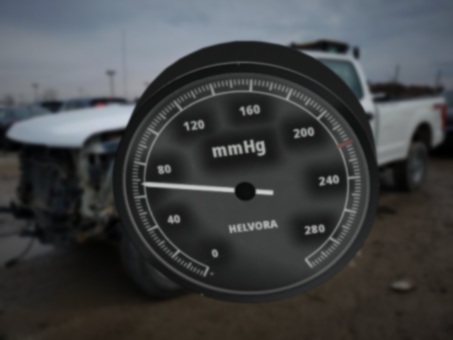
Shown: 70 mmHg
